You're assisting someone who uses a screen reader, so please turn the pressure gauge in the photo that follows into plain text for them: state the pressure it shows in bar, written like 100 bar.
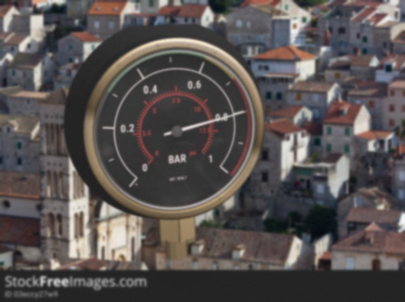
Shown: 0.8 bar
